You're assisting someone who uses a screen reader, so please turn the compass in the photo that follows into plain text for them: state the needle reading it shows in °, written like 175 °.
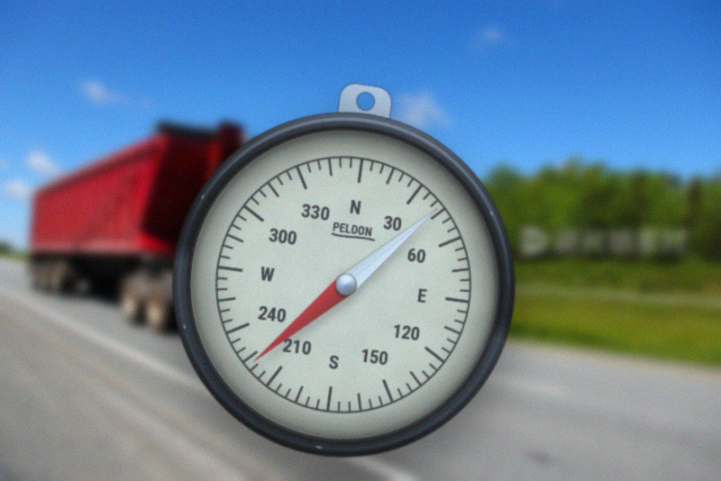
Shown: 222.5 °
